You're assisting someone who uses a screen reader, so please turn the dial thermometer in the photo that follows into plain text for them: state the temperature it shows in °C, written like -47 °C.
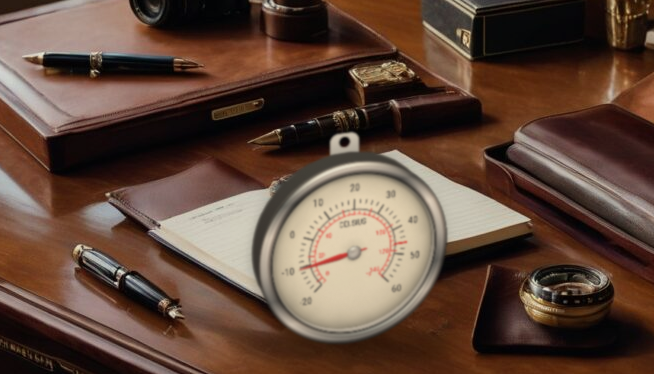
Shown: -10 °C
